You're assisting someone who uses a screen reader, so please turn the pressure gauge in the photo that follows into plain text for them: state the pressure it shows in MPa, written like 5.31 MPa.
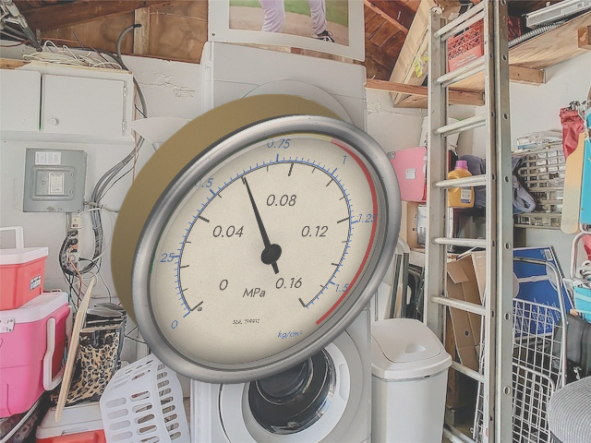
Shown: 0.06 MPa
